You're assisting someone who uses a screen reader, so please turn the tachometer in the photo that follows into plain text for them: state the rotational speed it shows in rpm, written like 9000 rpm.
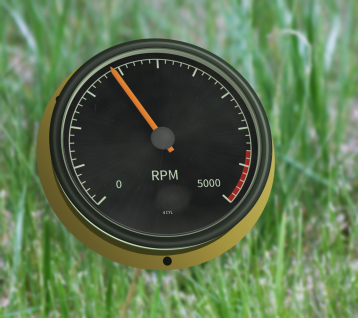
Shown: 1900 rpm
